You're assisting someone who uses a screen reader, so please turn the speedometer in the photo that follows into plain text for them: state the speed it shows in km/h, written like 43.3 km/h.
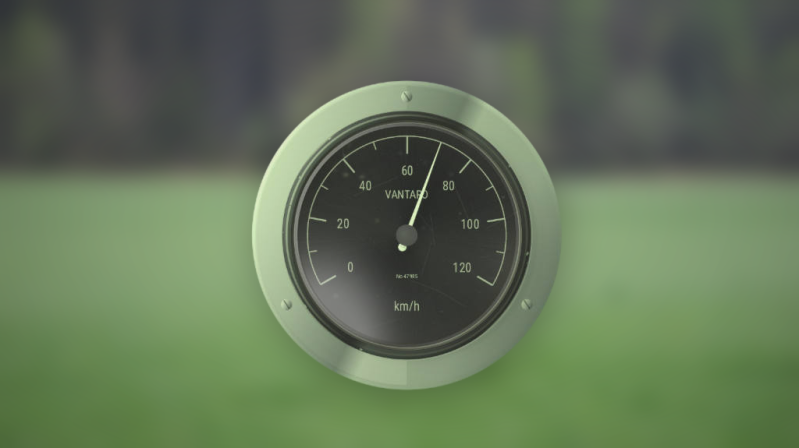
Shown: 70 km/h
